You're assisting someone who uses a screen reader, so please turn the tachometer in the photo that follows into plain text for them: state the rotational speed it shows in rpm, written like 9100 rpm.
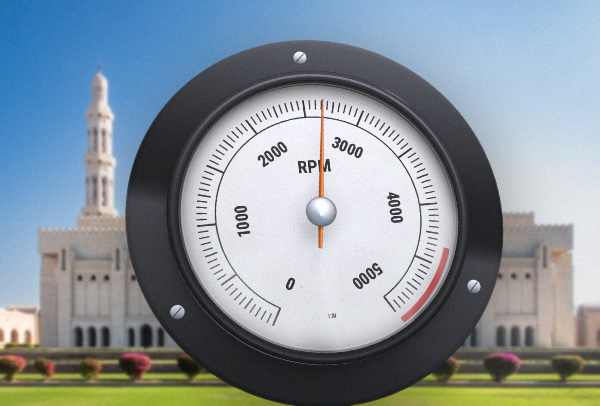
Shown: 2650 rpm
